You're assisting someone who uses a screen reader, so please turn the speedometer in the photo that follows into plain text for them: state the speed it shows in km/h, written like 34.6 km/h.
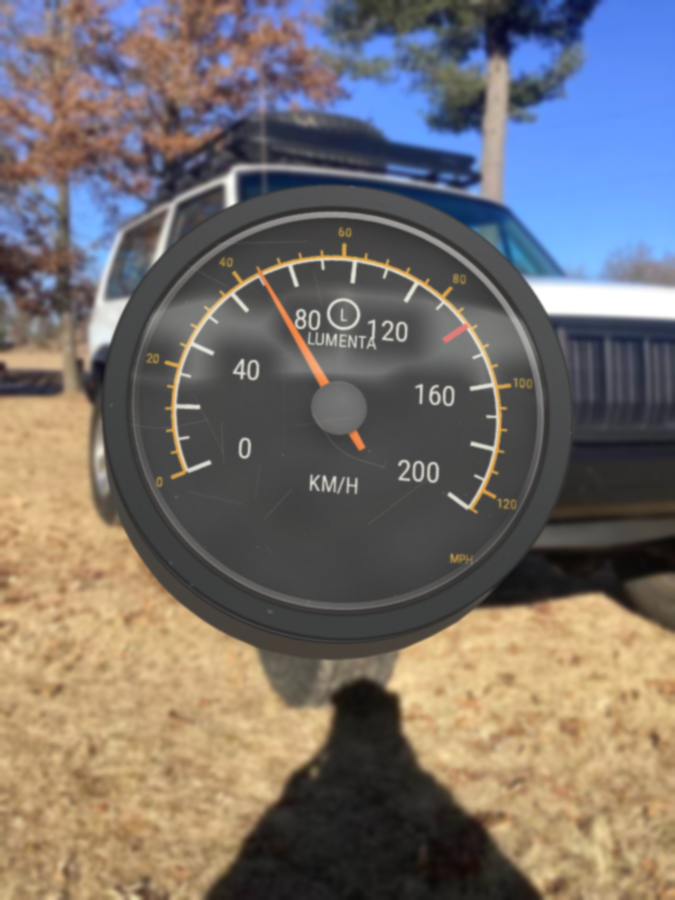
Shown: 70 km/h
